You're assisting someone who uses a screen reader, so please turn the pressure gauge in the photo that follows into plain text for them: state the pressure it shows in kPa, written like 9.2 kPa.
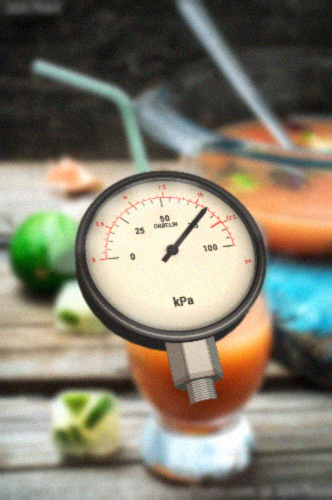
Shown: 75 kPa
